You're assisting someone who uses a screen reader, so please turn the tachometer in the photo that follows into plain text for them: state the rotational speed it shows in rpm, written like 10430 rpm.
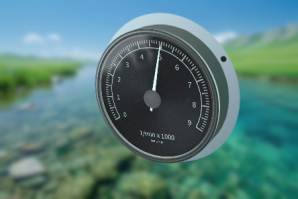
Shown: 5000 rpm
